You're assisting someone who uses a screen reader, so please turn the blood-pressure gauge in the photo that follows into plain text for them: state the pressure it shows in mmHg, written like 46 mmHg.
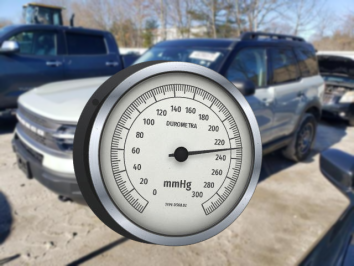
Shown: 230 mmHg
